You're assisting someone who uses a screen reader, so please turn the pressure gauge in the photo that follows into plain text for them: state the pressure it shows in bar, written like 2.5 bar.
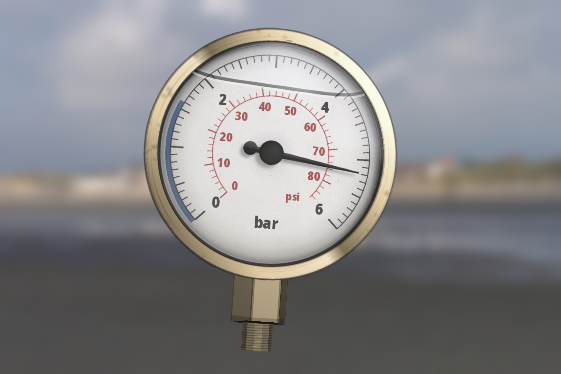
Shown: 5.2 bar
